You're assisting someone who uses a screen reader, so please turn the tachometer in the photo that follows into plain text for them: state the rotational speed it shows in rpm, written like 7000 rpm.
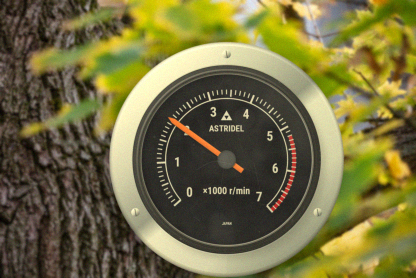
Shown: 2000 rpm
